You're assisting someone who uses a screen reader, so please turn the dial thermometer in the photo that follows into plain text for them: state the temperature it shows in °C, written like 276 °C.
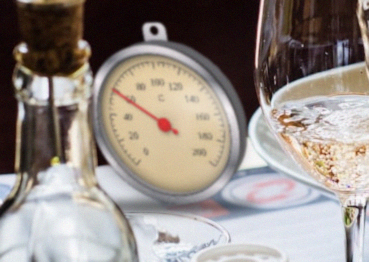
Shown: 60 °C
